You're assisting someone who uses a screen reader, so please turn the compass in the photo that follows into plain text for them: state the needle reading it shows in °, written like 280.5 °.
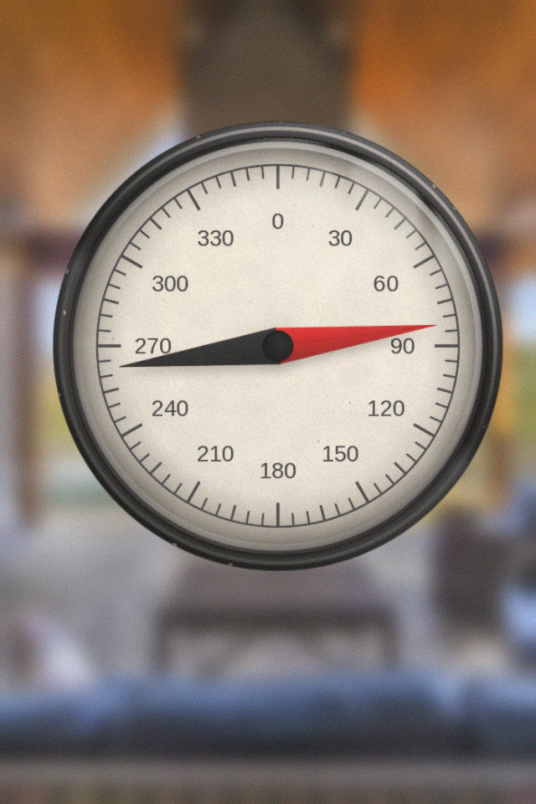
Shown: 82.5 °
